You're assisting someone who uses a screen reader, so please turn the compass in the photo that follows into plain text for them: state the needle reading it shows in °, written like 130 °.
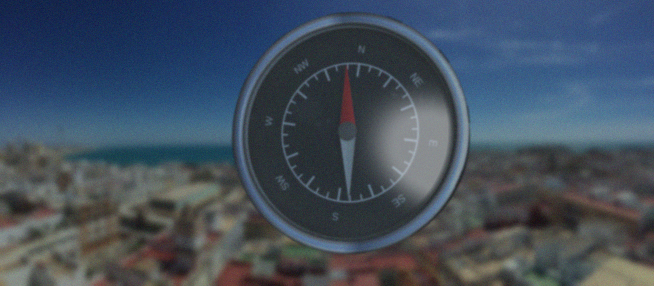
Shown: 350 °
